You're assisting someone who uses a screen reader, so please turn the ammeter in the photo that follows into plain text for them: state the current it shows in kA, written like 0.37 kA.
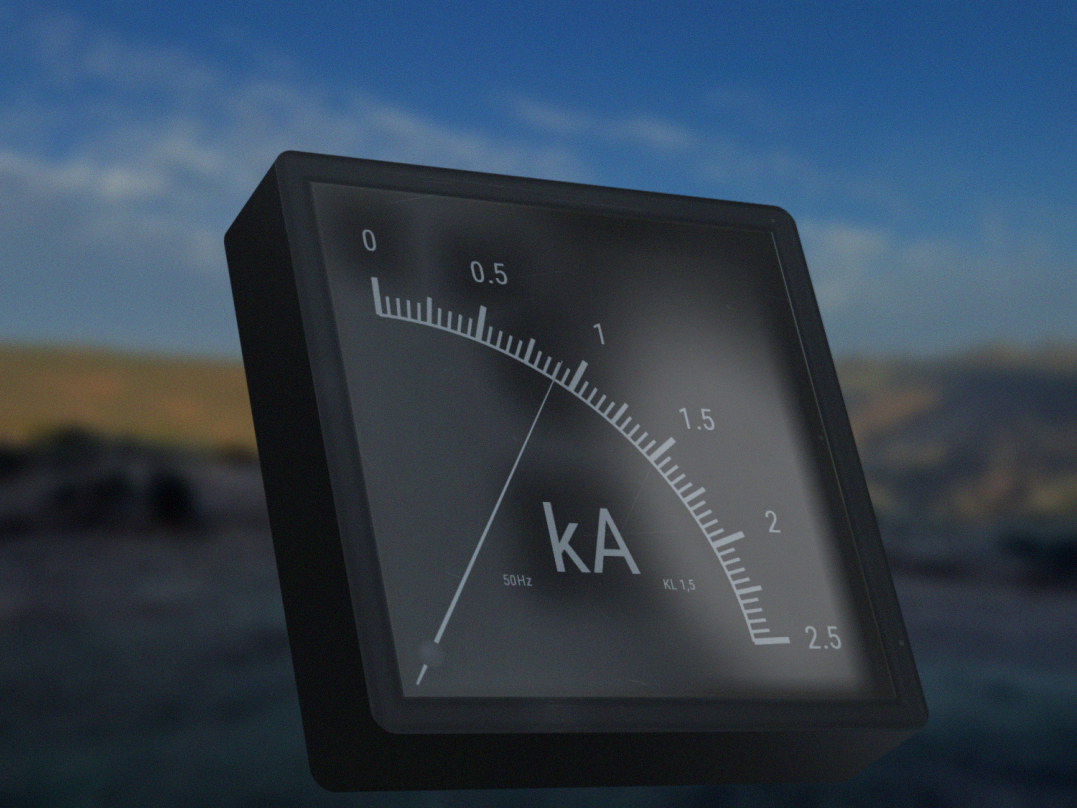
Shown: 0.9 kA
